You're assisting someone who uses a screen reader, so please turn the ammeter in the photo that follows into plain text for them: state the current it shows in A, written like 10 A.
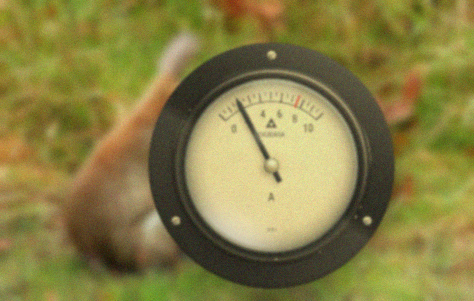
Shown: 2 A
